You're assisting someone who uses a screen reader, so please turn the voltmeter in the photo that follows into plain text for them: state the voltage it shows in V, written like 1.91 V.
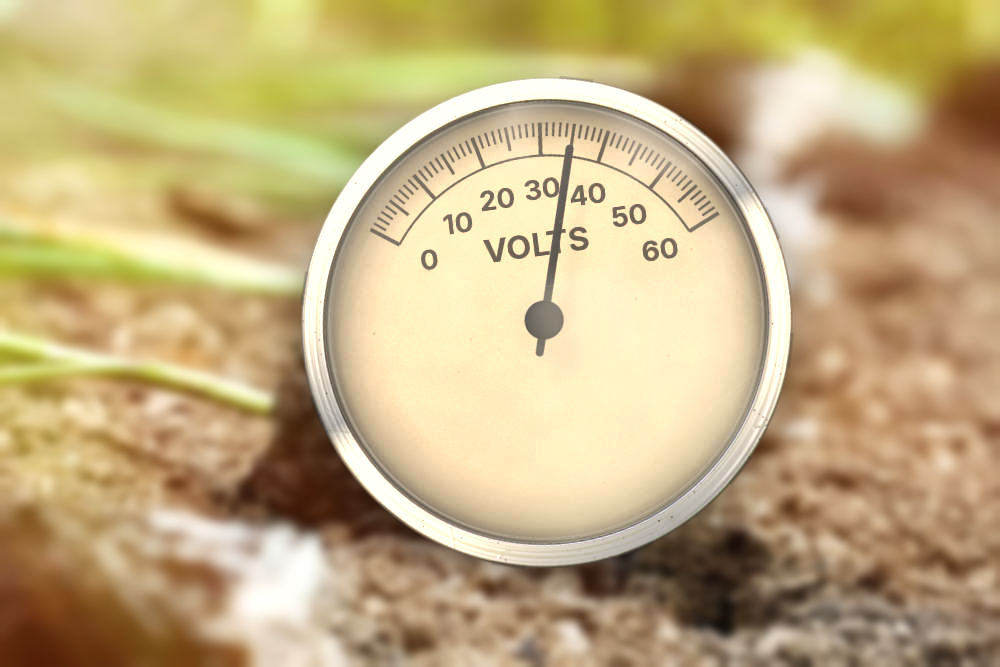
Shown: 35 V
